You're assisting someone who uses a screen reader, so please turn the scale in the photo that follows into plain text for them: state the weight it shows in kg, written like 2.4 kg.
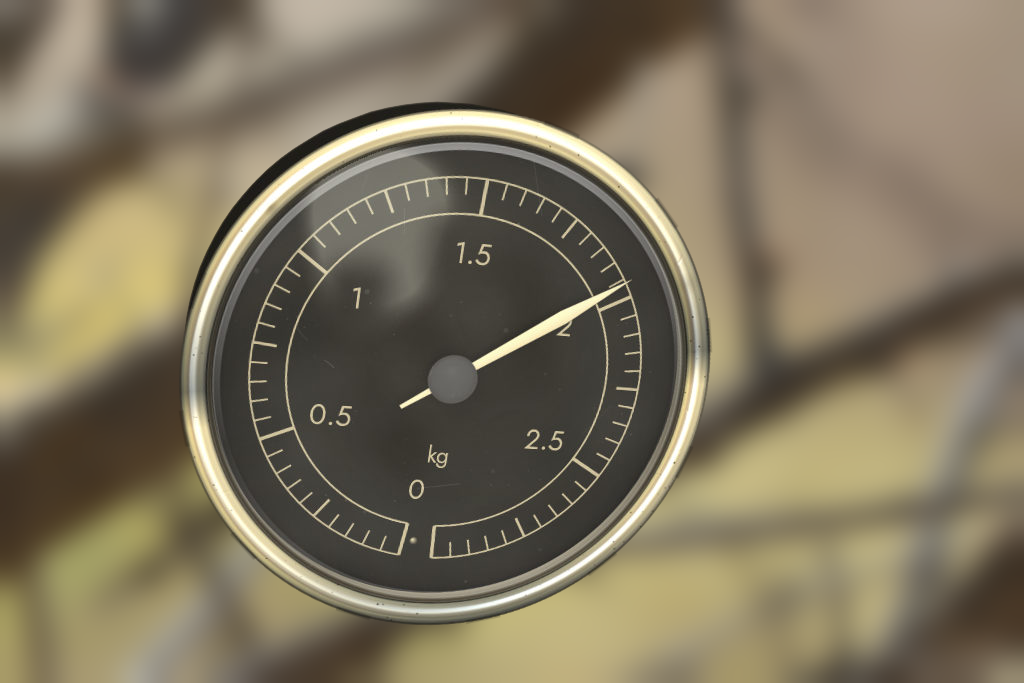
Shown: 1.95 kg
